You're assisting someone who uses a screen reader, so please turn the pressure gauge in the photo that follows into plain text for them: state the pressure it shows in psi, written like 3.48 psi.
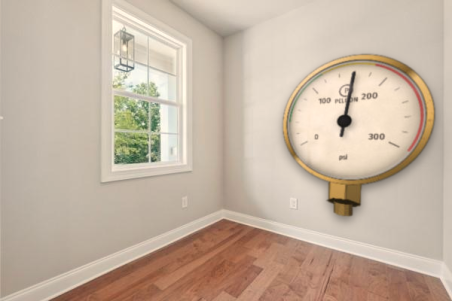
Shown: 160 psi
